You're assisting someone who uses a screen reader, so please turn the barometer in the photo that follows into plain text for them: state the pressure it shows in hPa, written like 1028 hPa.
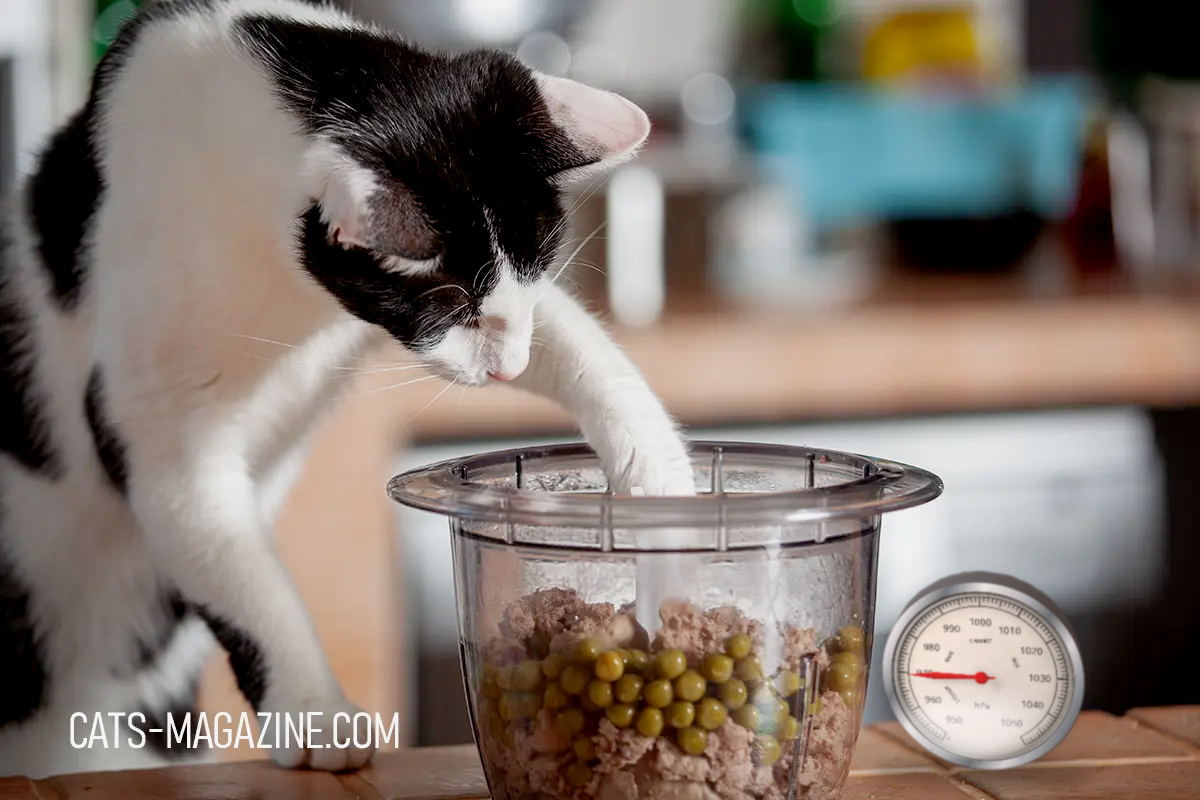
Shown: 970 hPa
